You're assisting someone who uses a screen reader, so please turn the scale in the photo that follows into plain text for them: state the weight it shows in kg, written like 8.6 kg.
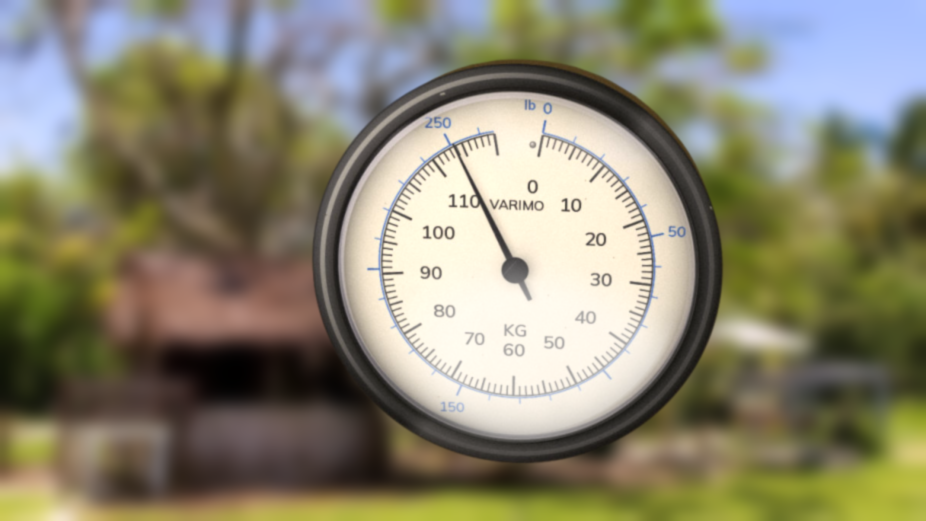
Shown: 114 kg
